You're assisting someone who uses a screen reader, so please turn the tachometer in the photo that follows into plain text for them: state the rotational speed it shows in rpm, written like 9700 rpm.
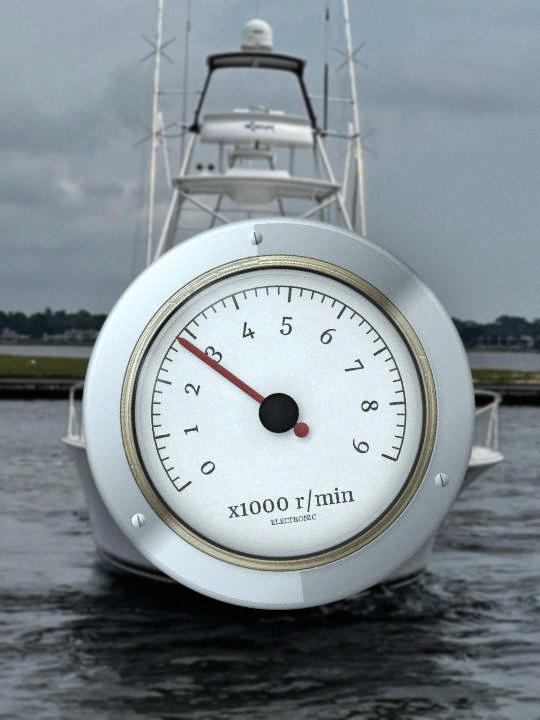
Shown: 2800 rpm
